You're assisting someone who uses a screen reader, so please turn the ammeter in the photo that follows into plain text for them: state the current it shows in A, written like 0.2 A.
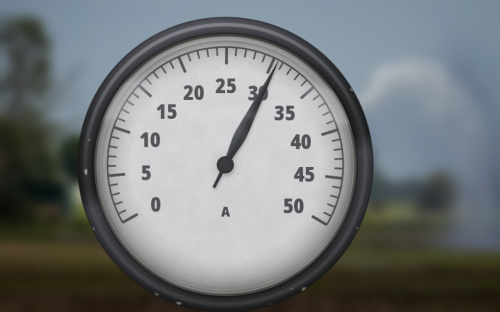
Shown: 30.5 A
